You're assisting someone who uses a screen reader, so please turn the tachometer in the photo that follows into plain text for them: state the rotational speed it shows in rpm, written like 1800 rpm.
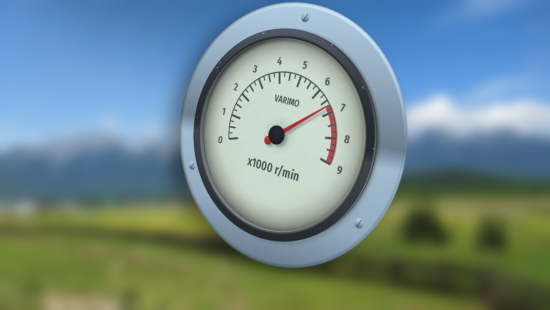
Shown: 6750 rpm
